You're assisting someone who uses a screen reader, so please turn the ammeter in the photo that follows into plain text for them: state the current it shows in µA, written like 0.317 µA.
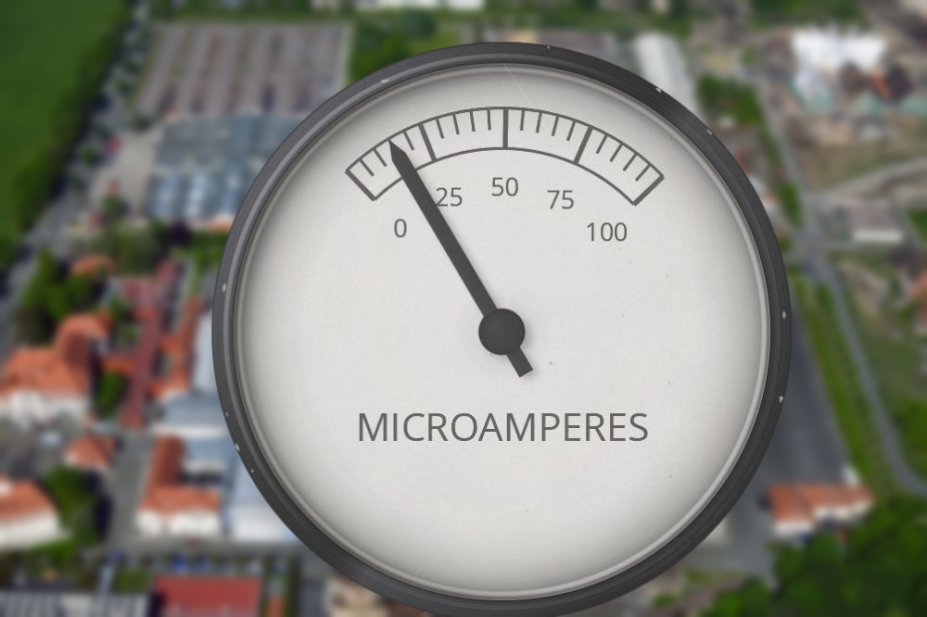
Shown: 15 µA
